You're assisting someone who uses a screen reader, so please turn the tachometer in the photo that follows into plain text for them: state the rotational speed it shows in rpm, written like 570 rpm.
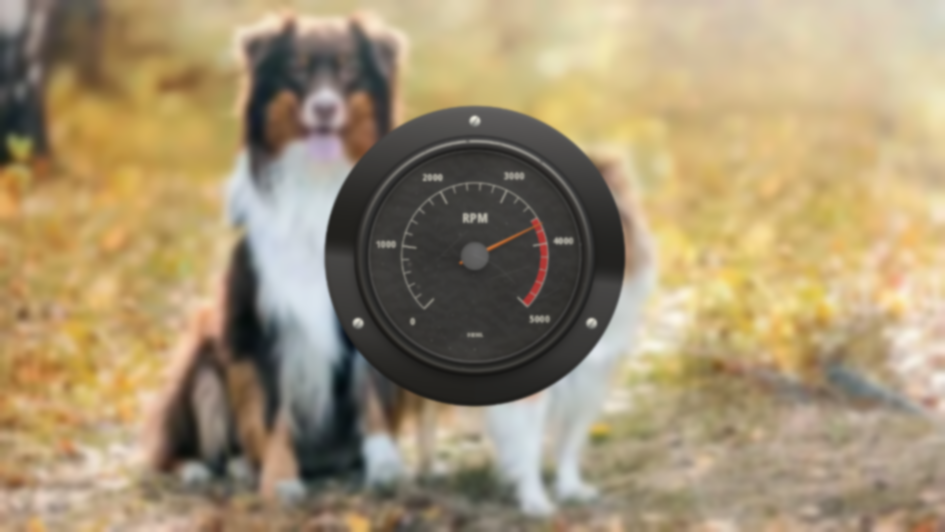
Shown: 3700 rpm
